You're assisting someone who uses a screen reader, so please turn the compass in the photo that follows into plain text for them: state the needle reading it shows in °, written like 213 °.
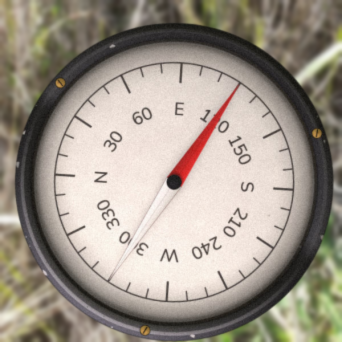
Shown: 120 °
